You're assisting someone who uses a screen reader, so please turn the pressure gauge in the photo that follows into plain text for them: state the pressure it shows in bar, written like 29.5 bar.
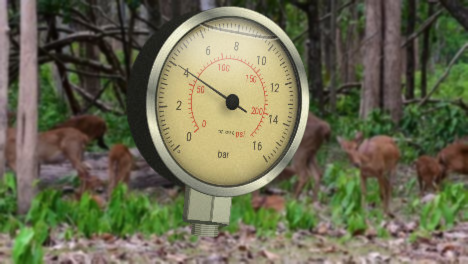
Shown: 4 bar
